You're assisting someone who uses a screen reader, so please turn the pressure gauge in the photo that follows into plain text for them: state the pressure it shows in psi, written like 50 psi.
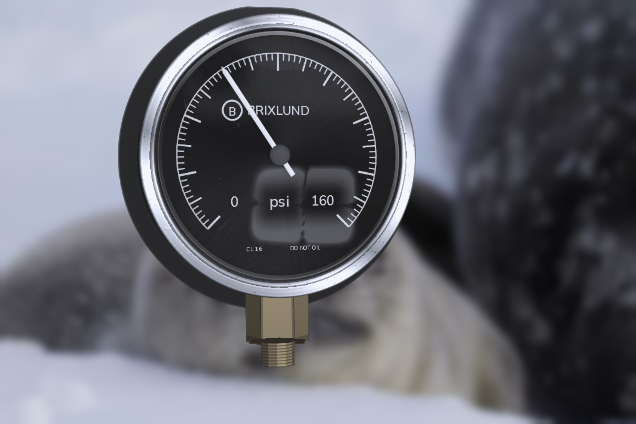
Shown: 60 psi
